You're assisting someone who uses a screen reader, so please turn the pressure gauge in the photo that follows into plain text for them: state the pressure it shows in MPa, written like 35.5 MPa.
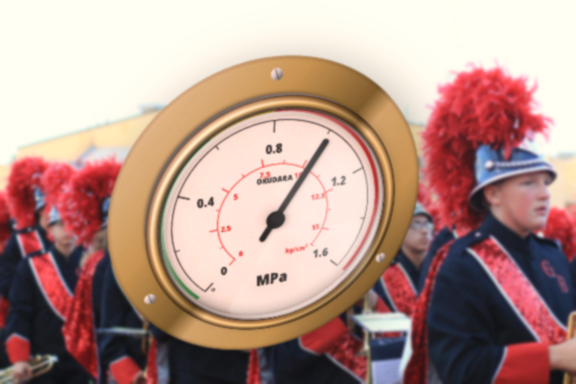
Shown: 1 MPa
